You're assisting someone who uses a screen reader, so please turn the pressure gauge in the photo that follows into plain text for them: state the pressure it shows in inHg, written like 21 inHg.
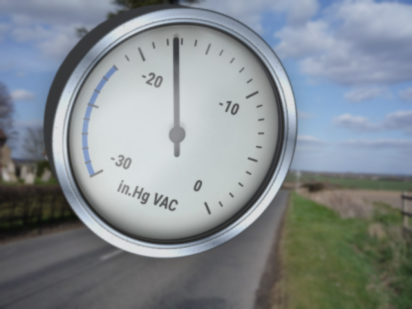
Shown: -17.5 inHg
